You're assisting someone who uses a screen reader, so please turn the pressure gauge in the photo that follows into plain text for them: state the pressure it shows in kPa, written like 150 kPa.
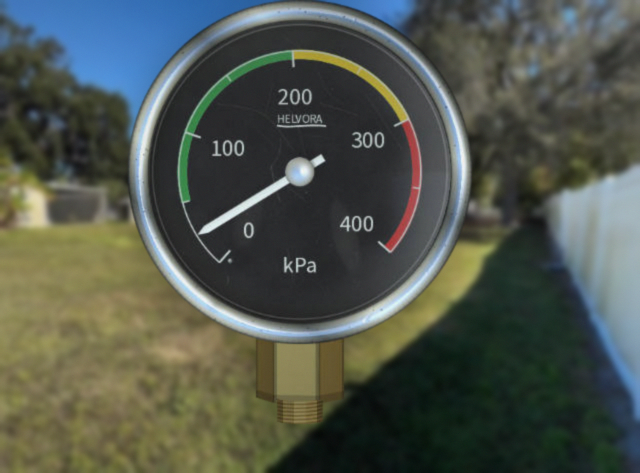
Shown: 25 kPa
